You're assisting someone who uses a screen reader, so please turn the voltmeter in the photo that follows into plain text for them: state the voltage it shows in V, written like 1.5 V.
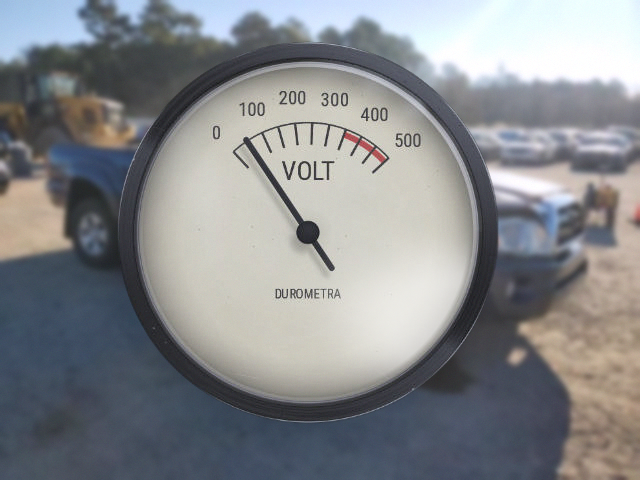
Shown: 50 V
